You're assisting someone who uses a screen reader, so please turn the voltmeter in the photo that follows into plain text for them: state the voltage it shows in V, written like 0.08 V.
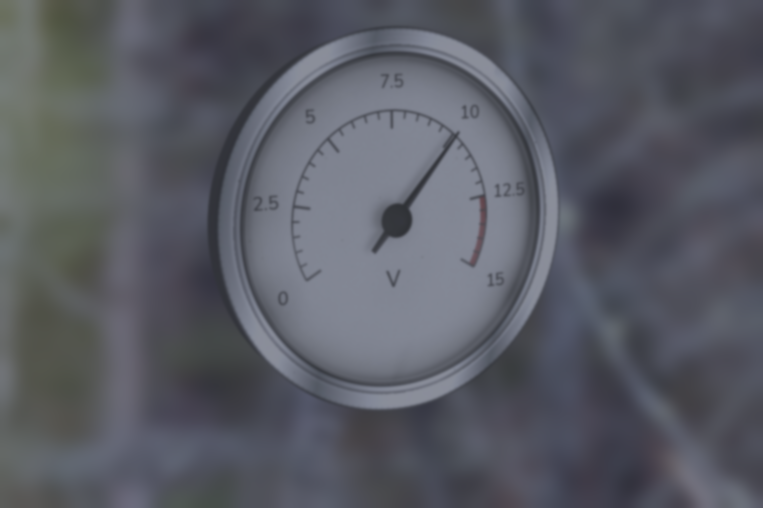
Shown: 10 V
